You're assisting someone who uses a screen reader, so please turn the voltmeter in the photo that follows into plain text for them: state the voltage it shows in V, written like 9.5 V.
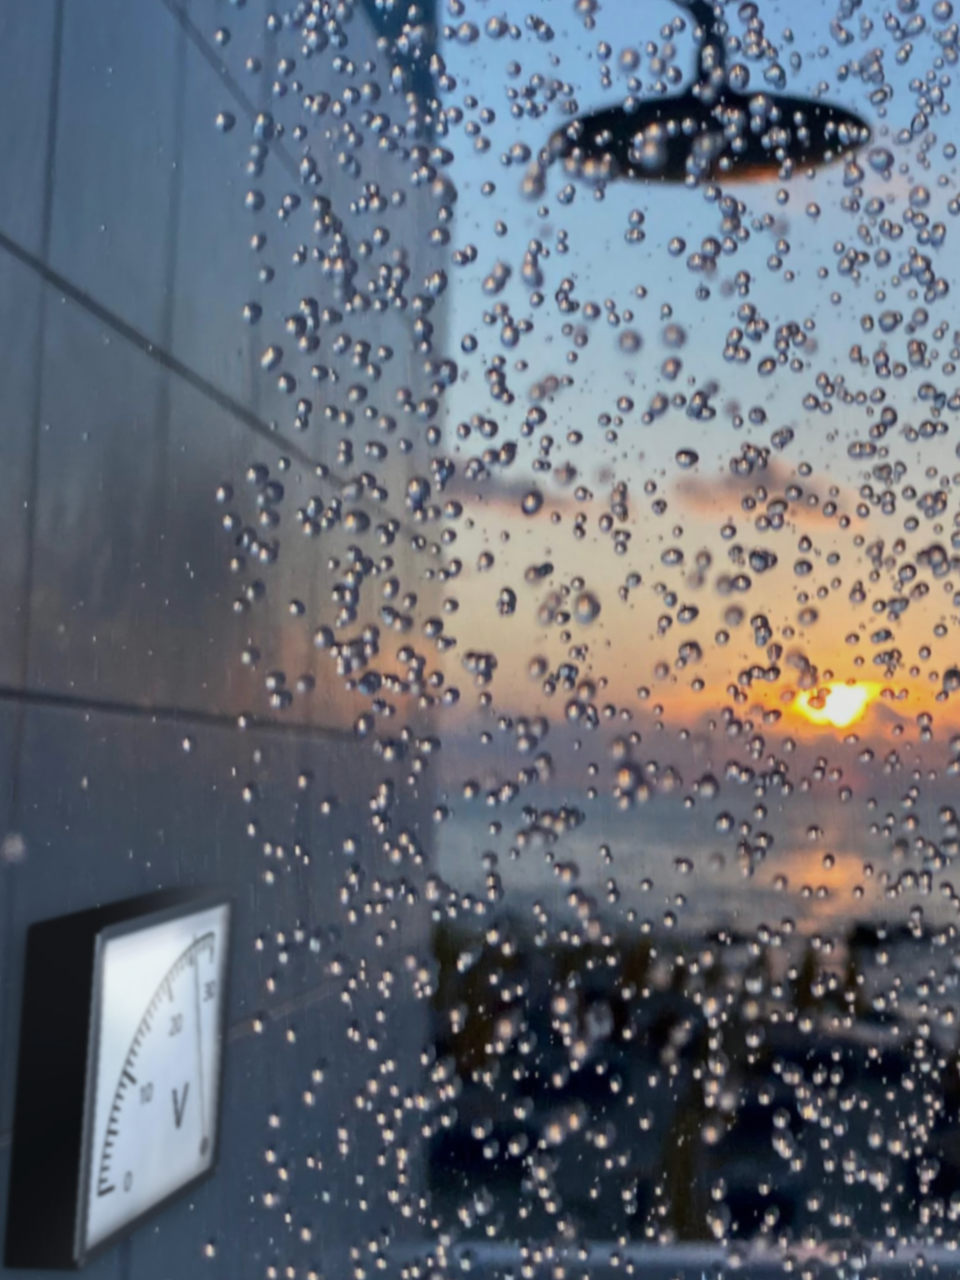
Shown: 25 V
